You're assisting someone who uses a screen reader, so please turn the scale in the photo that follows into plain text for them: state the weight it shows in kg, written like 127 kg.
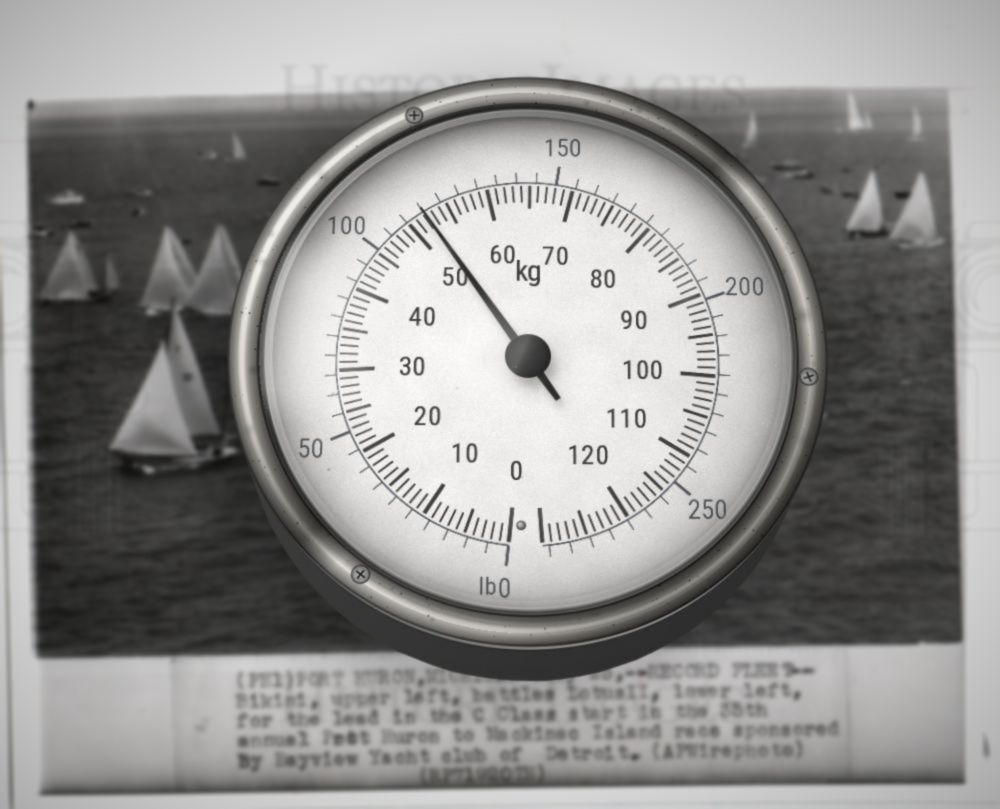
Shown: 52 kg
